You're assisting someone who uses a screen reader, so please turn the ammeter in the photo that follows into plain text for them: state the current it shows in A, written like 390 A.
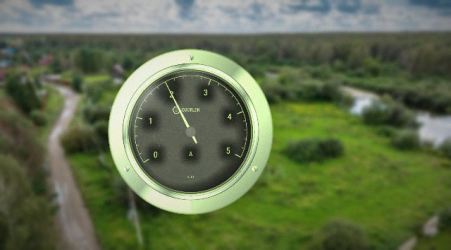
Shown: 2 A
